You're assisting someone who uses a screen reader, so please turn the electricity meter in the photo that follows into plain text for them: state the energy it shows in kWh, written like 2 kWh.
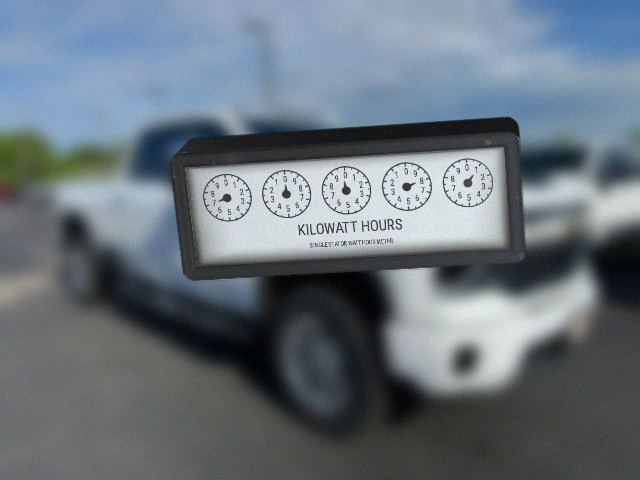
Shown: 69981 kWh
